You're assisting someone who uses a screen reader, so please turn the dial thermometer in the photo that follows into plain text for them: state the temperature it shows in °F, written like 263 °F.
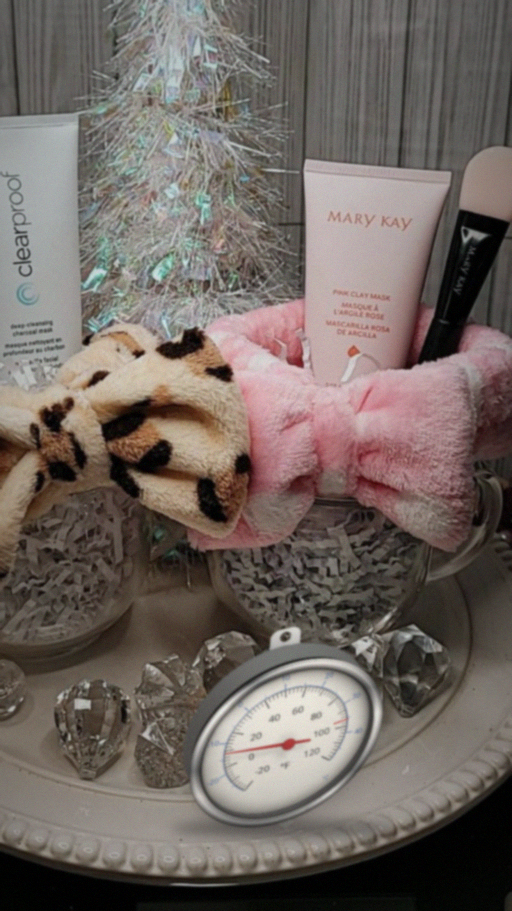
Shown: 10 °F
